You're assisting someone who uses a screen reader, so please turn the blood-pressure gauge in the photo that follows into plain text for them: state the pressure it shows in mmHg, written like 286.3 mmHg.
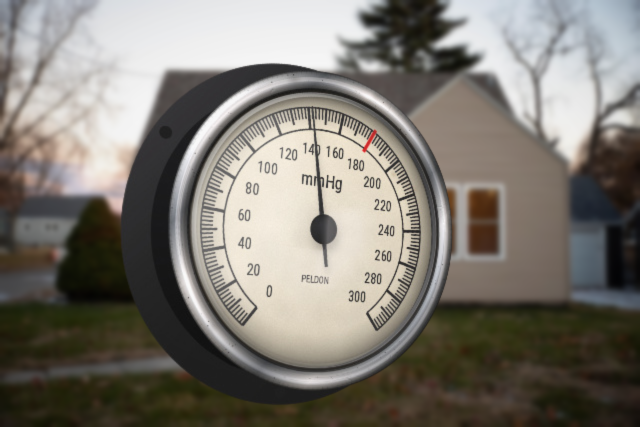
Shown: 140 mmHg
